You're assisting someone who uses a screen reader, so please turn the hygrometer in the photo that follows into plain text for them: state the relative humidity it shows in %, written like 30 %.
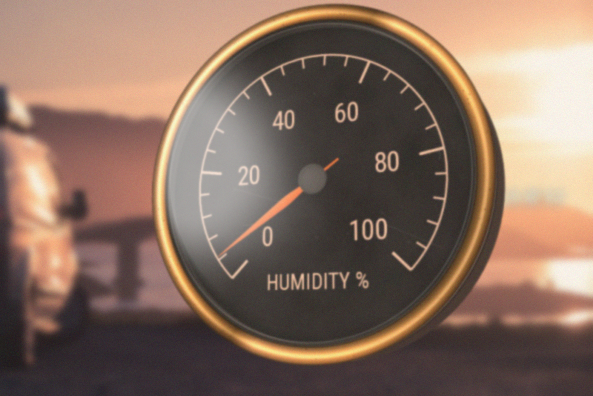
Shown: 4 %
